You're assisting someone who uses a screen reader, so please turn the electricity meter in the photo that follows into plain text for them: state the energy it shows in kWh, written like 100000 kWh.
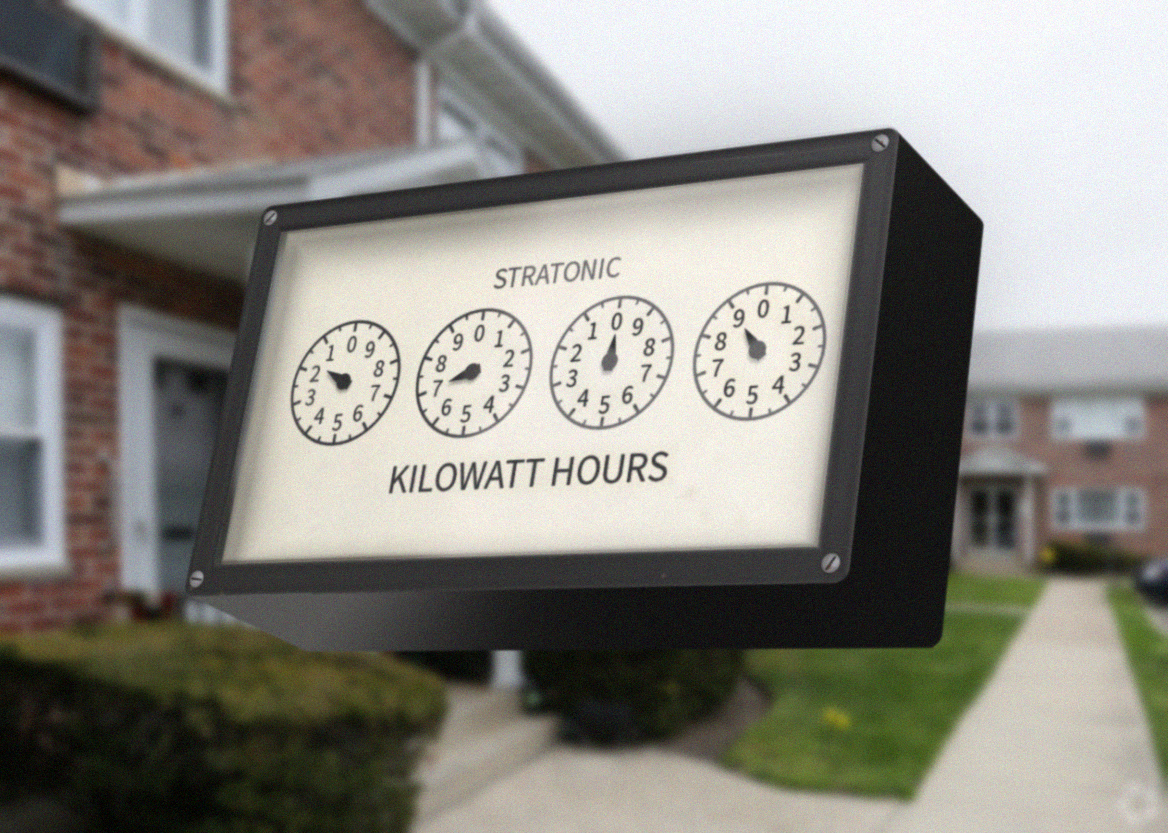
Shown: 1699 kWh
